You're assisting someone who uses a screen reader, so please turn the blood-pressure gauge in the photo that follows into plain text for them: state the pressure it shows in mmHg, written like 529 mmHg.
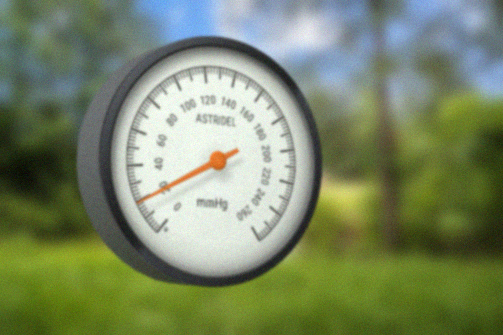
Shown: 20 mmHg
